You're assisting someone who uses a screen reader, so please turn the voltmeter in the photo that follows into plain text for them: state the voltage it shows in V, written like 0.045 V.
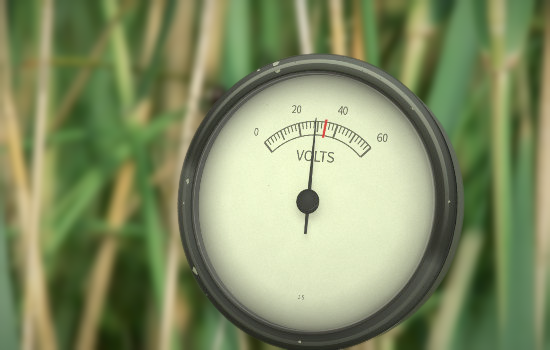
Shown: 30 V
